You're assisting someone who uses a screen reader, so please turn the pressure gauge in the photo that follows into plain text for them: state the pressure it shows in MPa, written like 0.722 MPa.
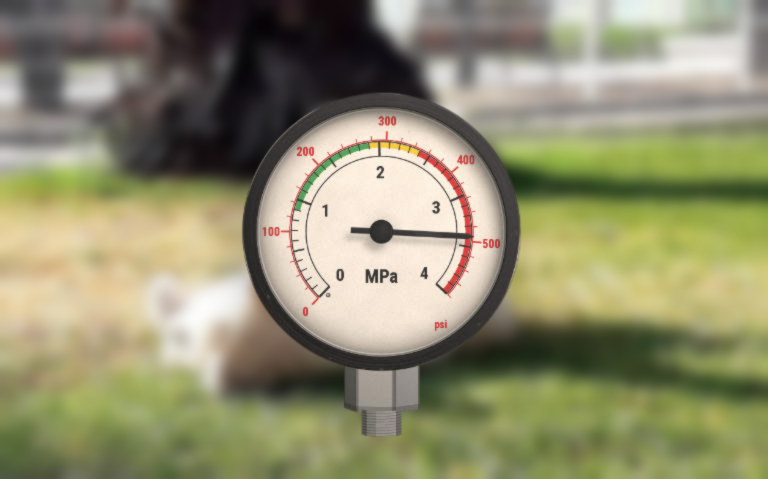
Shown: 3.4 MPa
